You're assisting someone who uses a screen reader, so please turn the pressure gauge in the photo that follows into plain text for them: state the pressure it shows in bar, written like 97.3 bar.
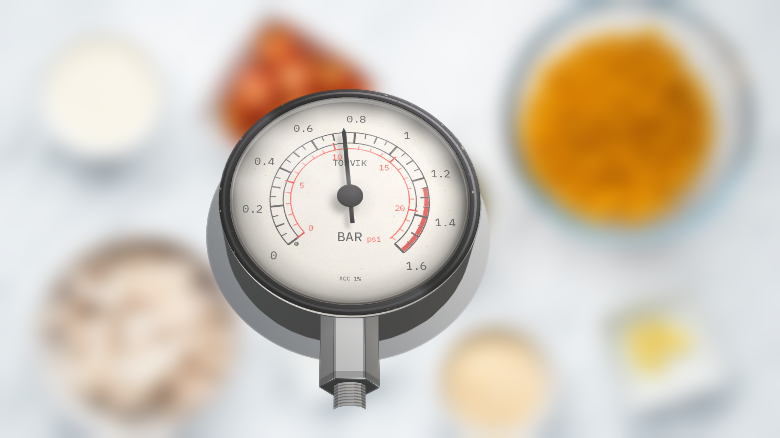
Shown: 0.75 bar
